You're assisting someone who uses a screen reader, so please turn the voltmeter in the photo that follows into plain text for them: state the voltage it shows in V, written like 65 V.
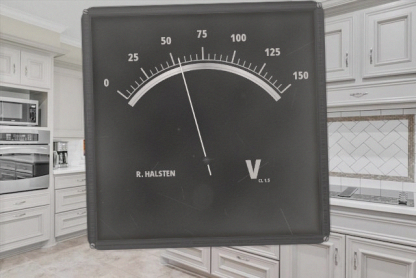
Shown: 55 V
